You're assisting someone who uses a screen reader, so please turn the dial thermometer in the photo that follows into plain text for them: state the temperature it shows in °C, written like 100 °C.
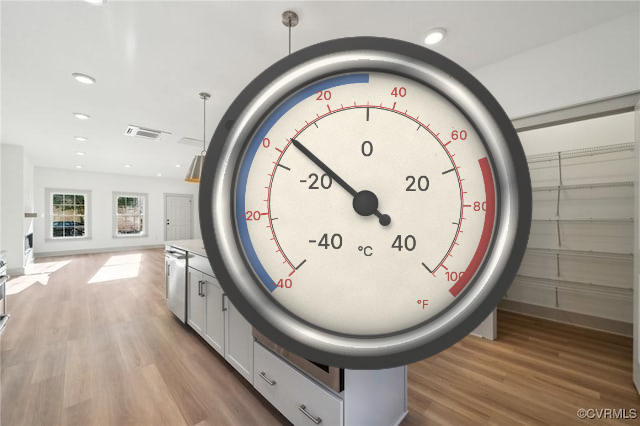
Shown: -15 °C
